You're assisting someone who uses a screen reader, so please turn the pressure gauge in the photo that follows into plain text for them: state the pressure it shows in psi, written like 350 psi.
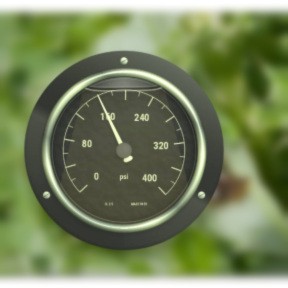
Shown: 160 psi
